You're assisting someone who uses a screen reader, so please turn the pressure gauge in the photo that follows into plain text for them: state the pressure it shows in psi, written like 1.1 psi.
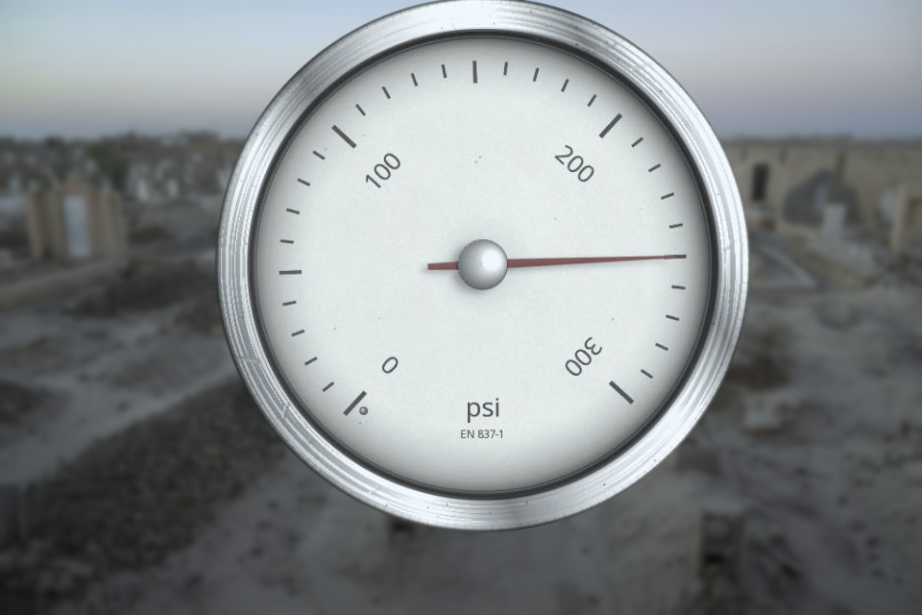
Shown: 250 psi
